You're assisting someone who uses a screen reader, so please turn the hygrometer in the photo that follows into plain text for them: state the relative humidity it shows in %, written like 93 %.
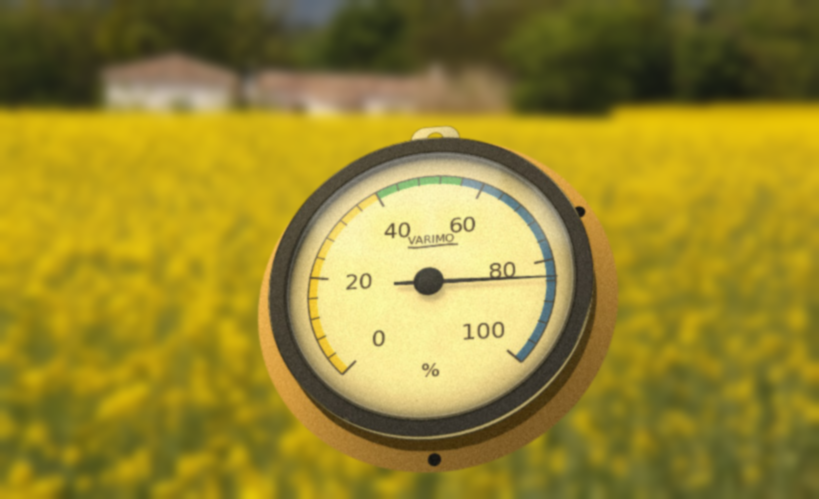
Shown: 84 %
